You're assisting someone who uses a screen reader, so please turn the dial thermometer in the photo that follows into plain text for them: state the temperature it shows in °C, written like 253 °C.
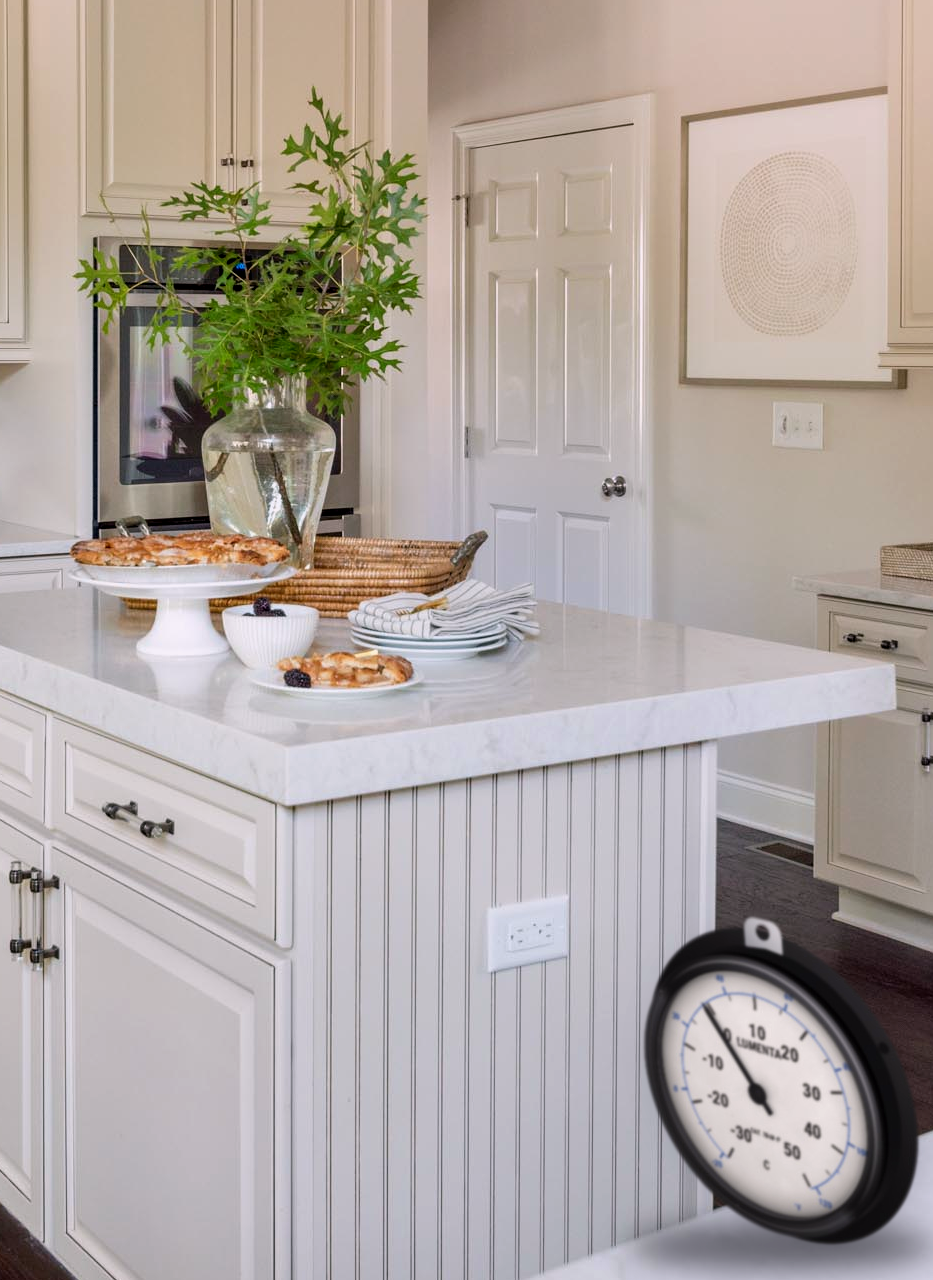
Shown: 0 °C
